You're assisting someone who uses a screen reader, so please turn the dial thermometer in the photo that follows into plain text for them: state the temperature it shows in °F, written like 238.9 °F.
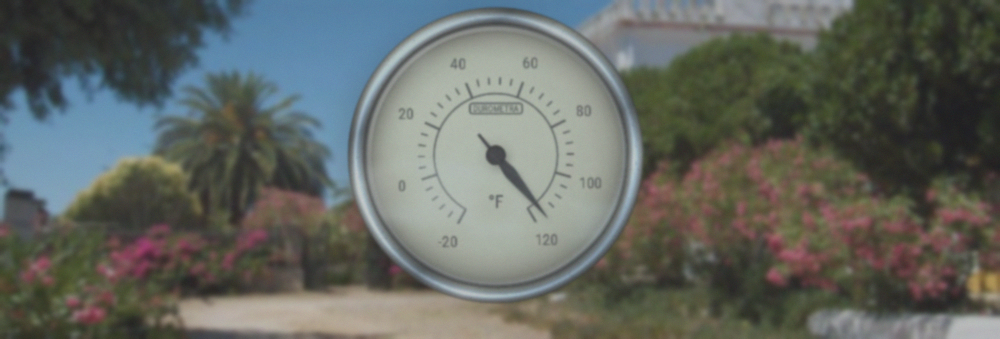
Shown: 116 °F
